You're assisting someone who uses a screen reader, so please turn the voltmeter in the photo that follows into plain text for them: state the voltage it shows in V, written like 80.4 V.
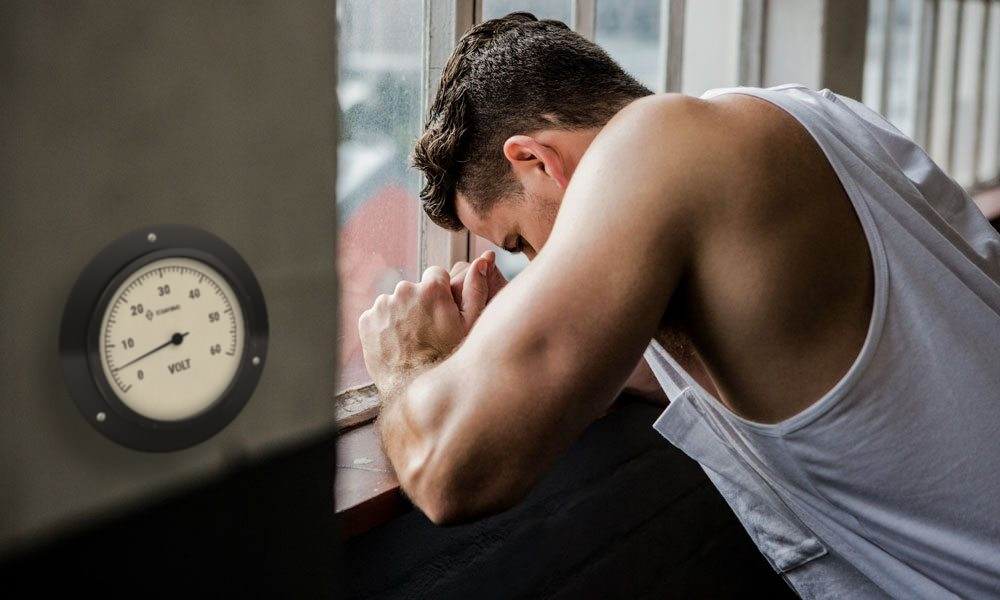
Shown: 5 V
